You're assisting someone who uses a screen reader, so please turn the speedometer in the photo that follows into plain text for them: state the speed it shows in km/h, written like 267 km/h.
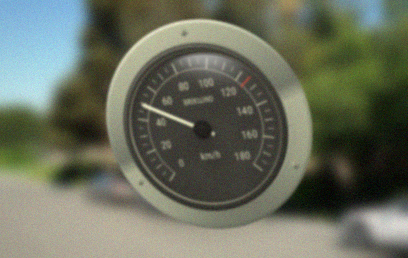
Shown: 50 km/h
